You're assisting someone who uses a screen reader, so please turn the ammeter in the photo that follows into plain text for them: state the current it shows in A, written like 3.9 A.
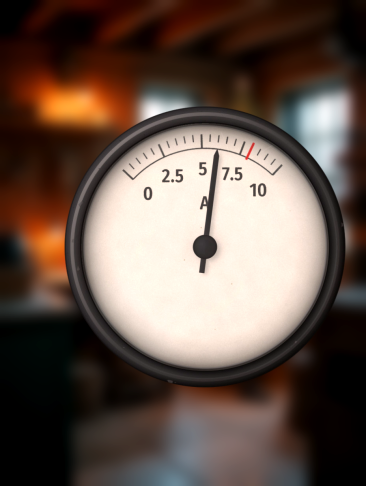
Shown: 6 A
